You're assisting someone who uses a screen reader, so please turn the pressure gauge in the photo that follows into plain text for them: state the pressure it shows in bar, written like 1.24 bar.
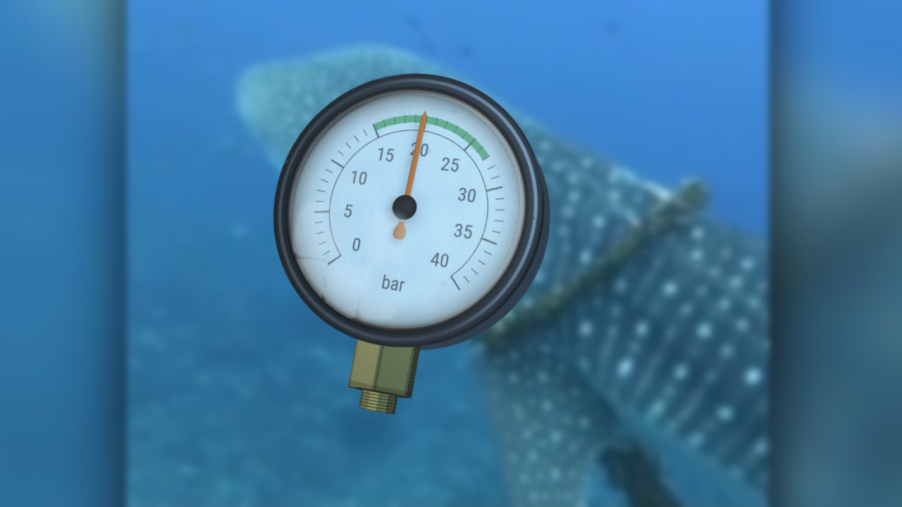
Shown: 20 bar
